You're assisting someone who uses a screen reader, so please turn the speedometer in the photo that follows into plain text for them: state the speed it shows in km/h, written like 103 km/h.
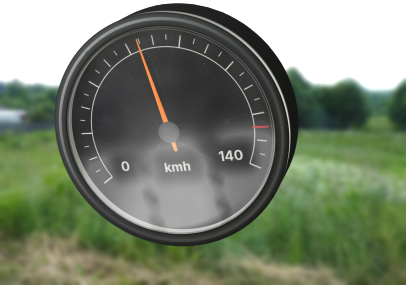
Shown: 65 km/h
